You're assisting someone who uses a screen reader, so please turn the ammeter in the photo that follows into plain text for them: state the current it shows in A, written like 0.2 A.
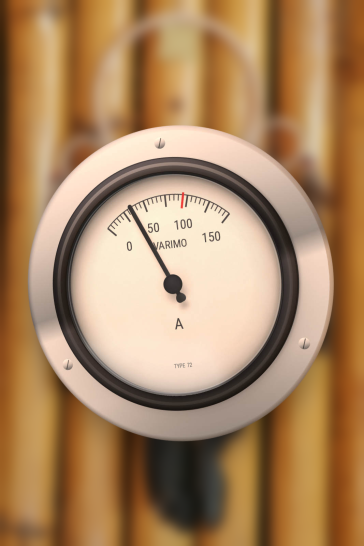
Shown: 35 A
